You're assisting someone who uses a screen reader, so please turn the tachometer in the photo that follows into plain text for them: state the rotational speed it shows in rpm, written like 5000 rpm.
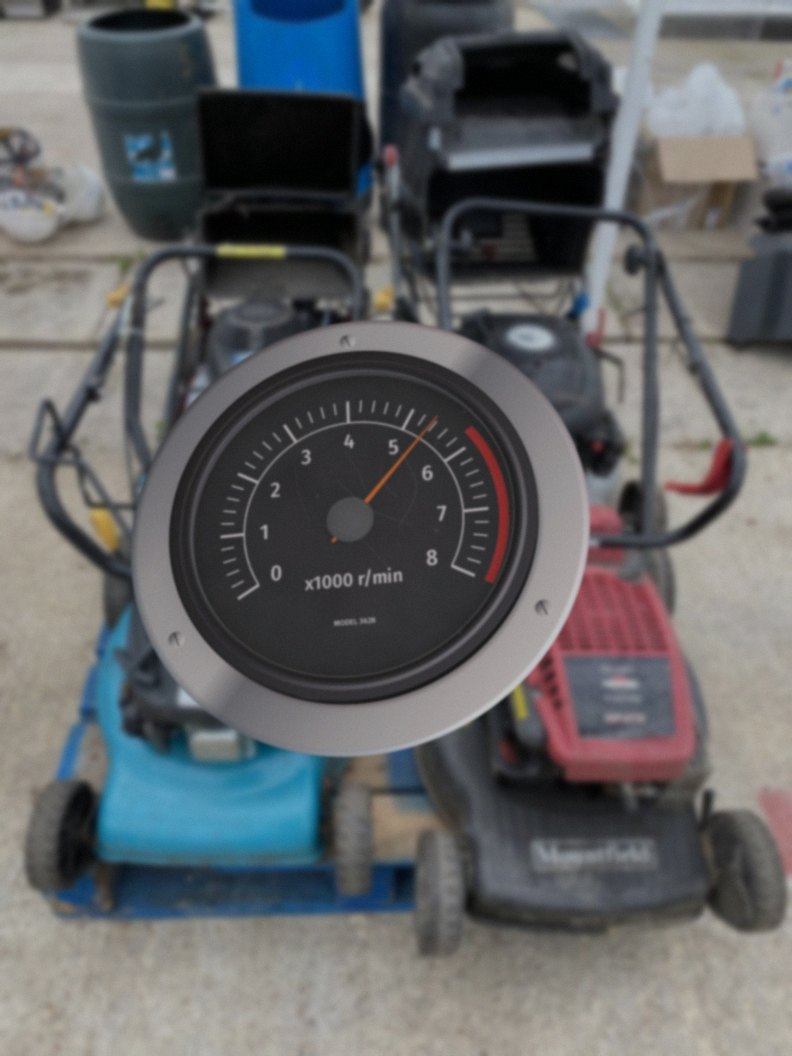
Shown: 5400 rpm
